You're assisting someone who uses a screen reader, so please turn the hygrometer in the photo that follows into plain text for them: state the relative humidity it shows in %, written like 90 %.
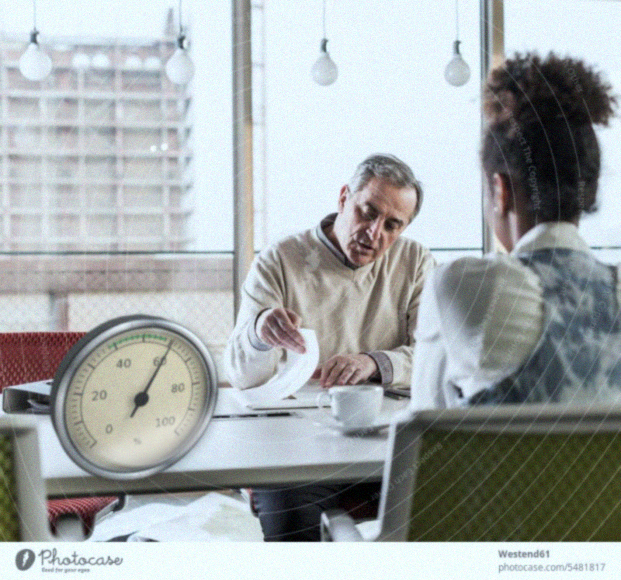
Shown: 60 %
